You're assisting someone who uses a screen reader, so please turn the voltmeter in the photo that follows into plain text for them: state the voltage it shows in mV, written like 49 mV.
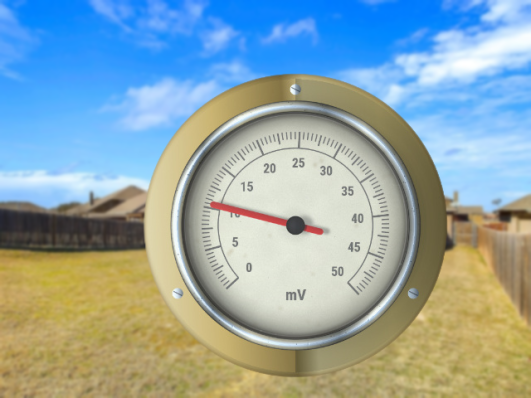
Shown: 10.5 mV
